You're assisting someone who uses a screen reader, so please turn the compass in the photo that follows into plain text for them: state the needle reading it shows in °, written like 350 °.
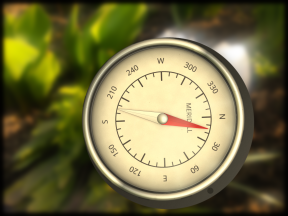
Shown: 15 °
